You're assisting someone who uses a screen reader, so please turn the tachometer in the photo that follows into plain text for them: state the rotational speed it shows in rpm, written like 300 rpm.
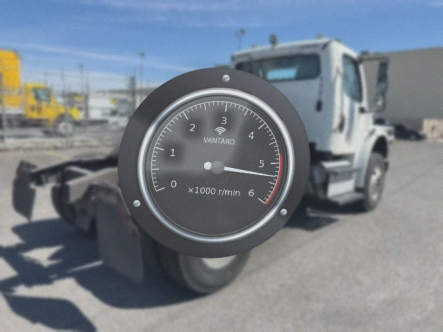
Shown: 5300 rpm
